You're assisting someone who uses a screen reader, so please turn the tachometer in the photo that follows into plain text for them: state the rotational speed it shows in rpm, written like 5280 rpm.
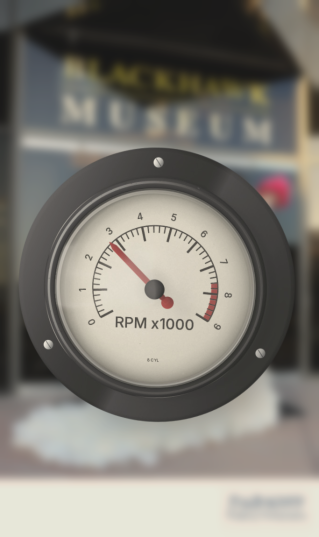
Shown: 2800 rpm
